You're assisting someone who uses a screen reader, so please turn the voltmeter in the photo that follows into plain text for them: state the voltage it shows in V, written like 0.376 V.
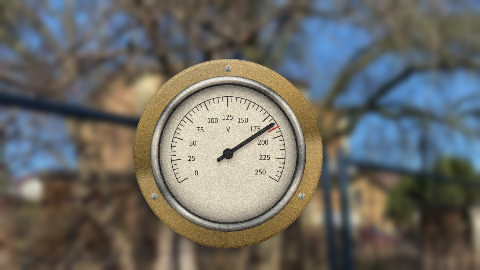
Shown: 185 V
